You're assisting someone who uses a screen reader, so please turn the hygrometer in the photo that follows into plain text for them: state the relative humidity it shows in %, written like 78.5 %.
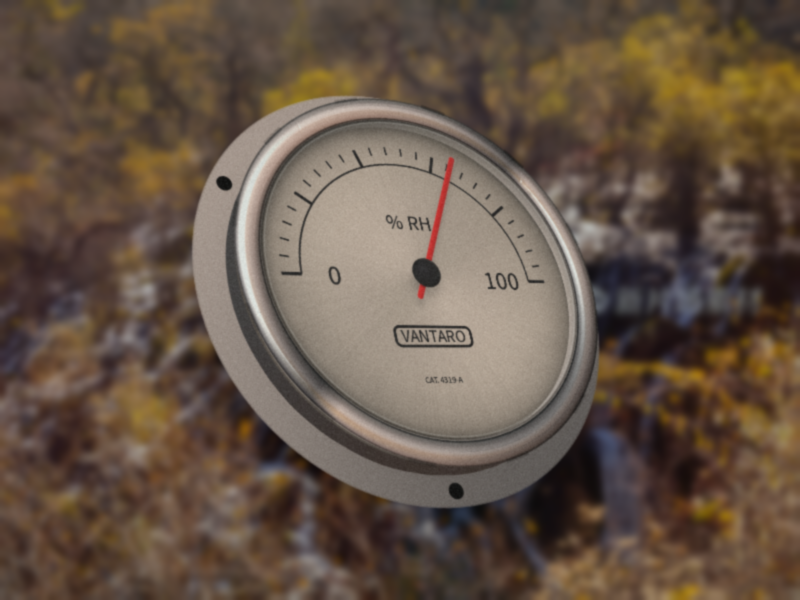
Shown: 64 %
